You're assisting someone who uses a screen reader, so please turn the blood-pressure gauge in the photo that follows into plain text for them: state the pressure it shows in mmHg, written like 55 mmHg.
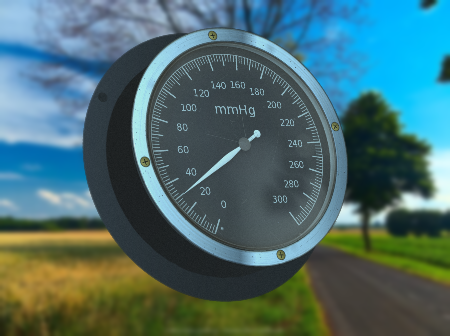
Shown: 30 mmHg
